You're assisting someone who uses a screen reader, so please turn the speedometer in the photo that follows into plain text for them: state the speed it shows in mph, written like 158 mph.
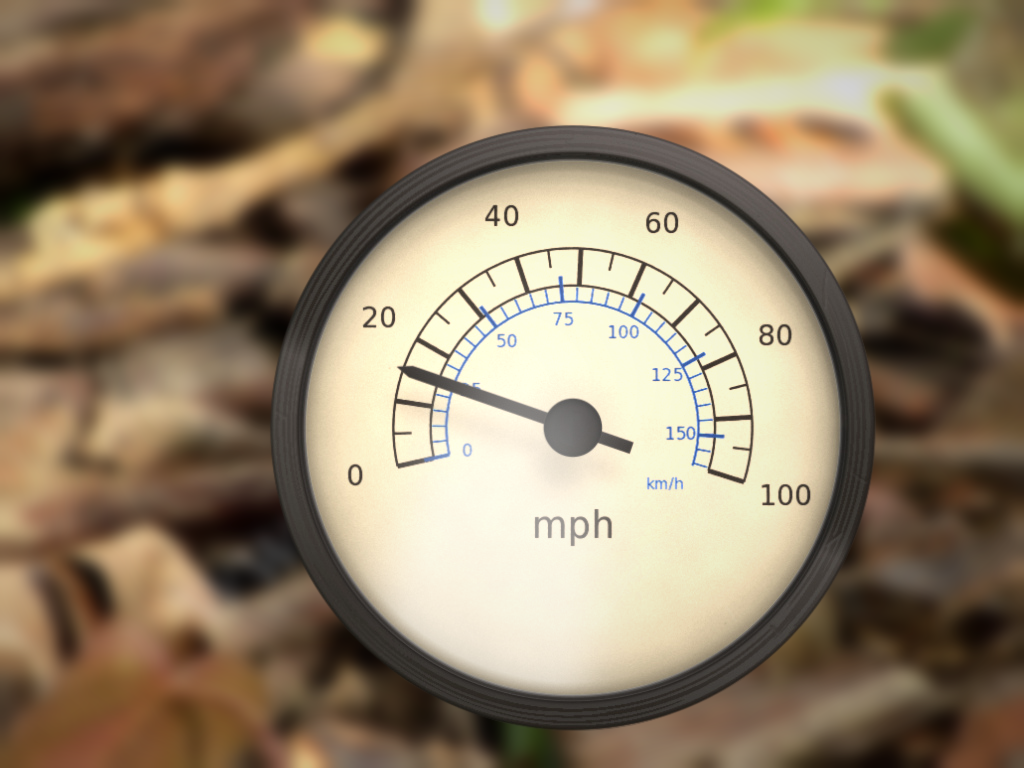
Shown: 15 mph
